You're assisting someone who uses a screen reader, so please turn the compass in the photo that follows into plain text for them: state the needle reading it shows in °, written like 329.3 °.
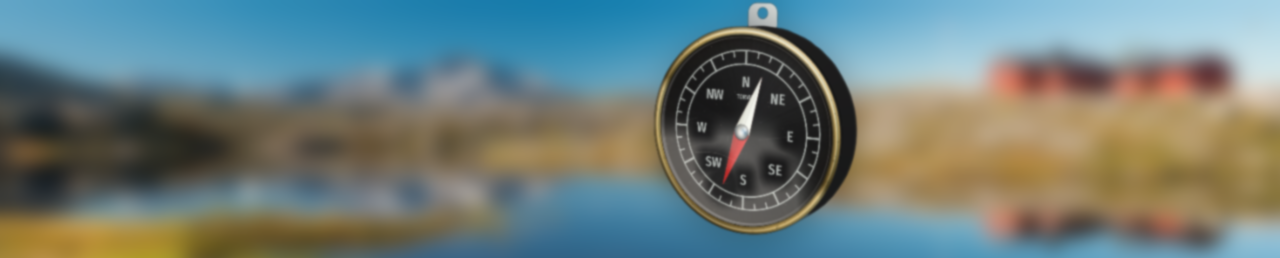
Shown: 200 °
